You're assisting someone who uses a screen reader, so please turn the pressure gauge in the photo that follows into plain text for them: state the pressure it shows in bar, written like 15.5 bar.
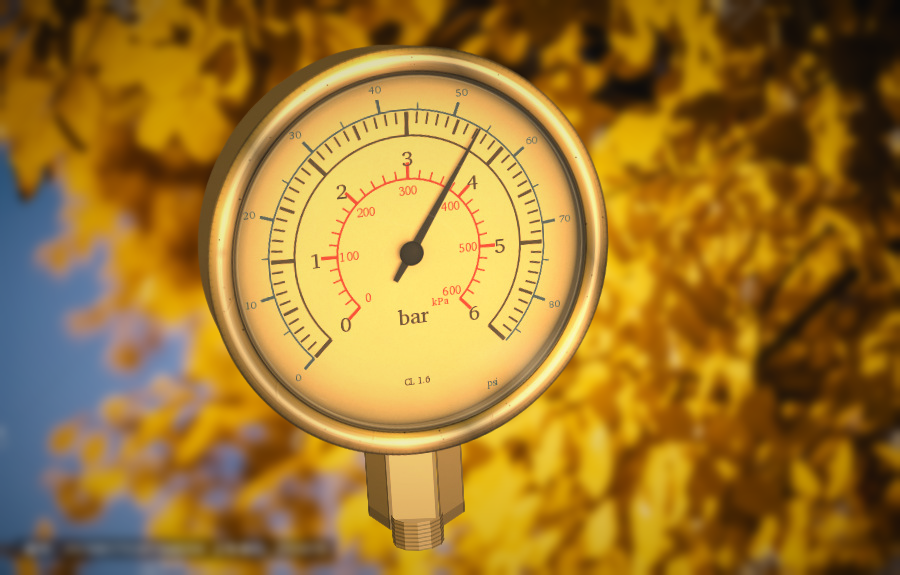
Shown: 3.7 bar
